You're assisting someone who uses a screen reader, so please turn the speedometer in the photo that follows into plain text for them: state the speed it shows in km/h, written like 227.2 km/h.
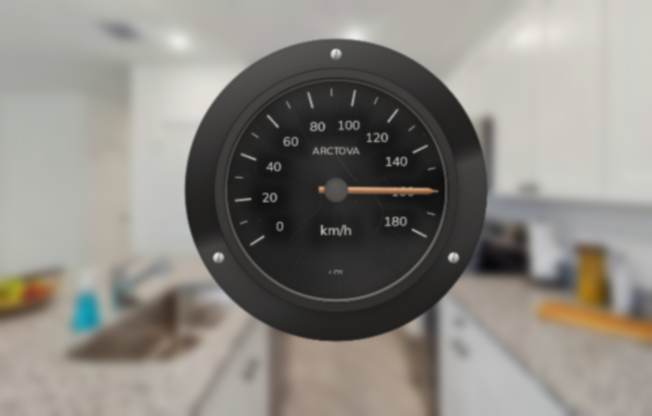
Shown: 160 km/h
